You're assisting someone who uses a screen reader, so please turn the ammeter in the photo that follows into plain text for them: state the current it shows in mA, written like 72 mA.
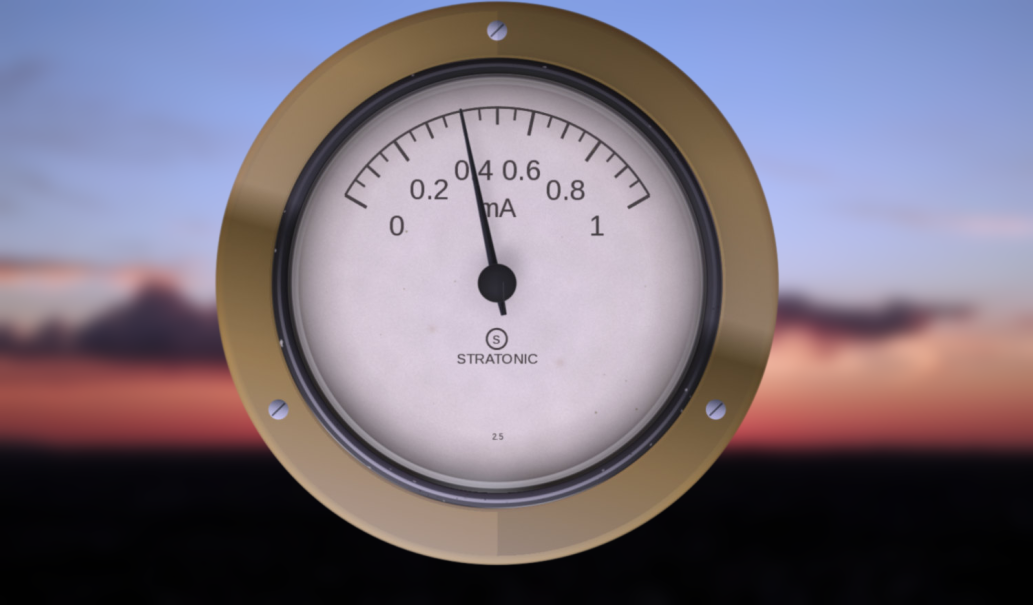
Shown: 0.4 mA
